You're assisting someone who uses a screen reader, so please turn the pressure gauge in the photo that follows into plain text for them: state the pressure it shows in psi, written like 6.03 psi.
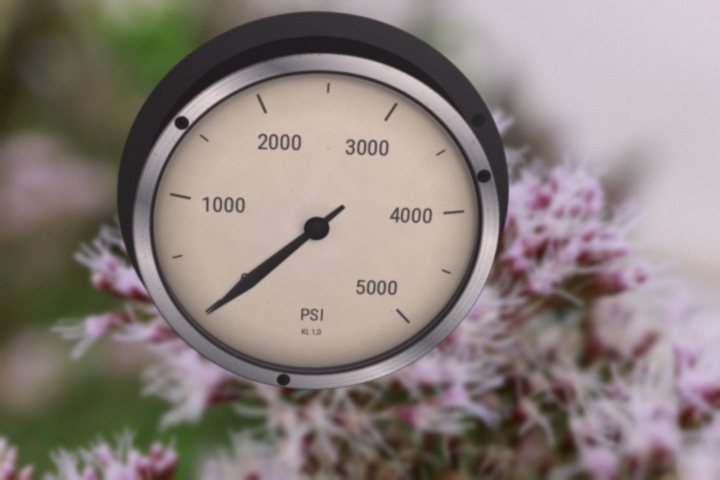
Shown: 0 psi
